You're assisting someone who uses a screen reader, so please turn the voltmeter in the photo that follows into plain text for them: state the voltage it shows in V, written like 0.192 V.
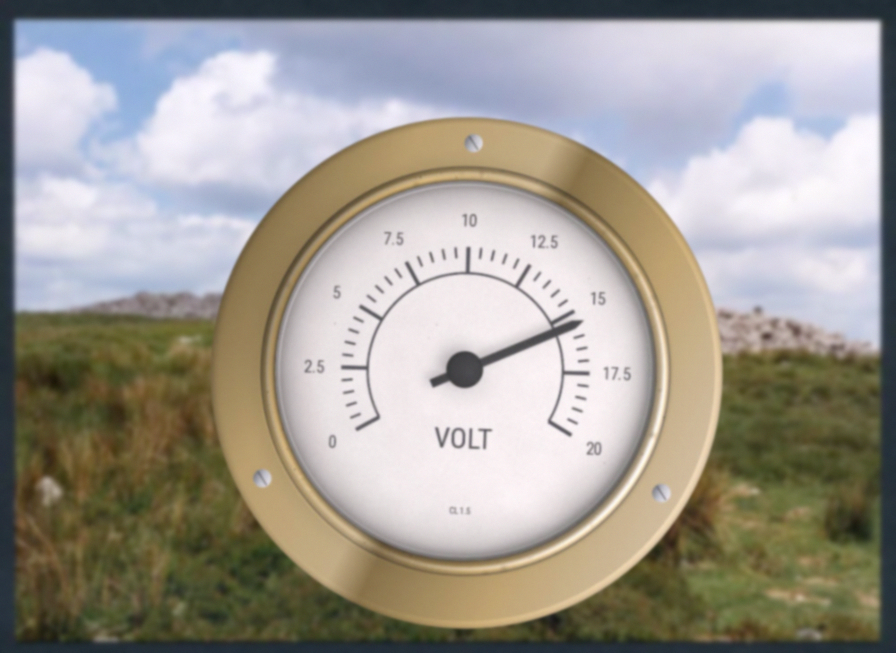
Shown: 15.5 V
